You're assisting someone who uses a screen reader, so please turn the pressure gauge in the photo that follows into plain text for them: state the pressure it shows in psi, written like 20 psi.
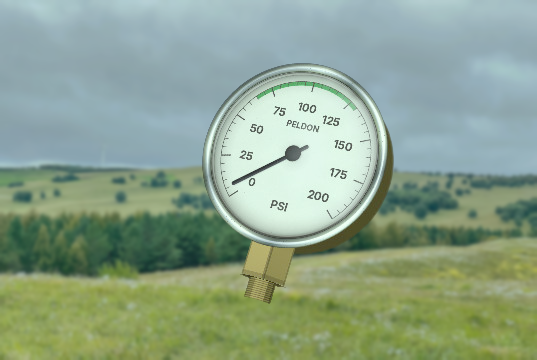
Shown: 5 psi
